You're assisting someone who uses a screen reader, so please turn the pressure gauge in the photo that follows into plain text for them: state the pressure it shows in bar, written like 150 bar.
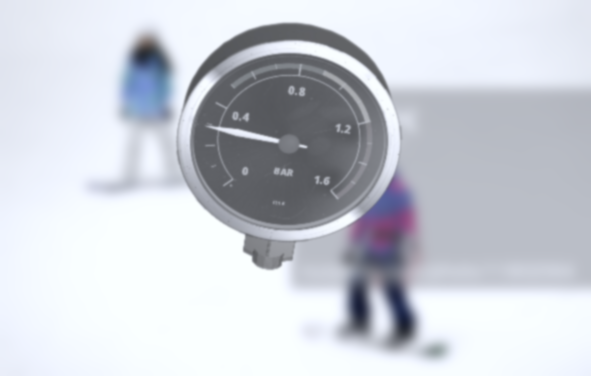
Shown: 0.3 bar
